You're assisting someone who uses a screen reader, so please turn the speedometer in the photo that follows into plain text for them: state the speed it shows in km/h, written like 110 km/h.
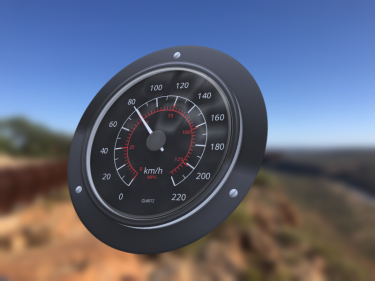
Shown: 80 km/h
